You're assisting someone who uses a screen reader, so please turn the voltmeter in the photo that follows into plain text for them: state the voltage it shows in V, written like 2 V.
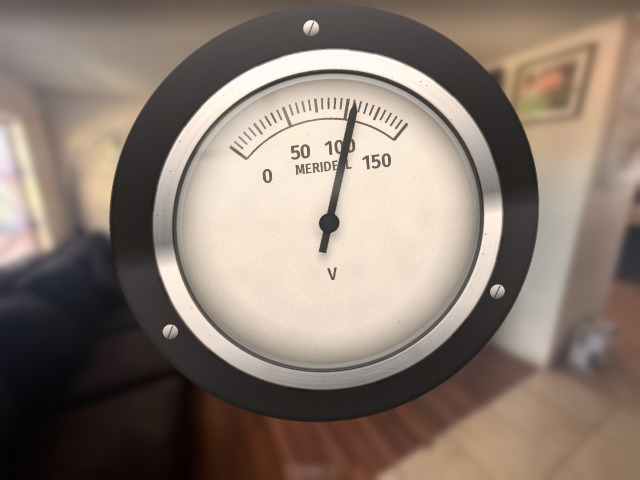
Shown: 105 V
